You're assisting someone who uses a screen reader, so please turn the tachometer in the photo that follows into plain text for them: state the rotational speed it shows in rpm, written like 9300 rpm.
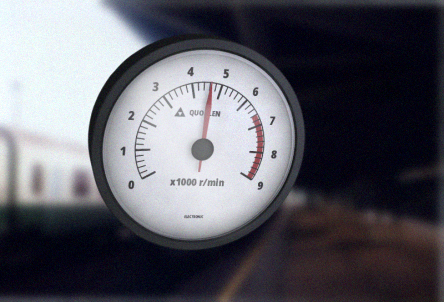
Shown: 4600 rpm
